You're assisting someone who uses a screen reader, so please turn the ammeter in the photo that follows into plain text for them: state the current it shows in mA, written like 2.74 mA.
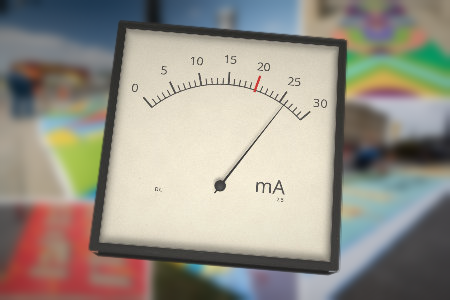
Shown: 26 mA
